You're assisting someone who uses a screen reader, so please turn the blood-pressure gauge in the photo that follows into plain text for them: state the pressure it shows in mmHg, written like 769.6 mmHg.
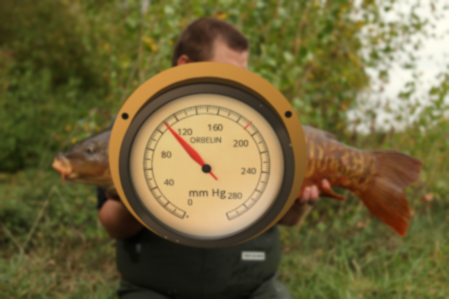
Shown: 110 mmHg
